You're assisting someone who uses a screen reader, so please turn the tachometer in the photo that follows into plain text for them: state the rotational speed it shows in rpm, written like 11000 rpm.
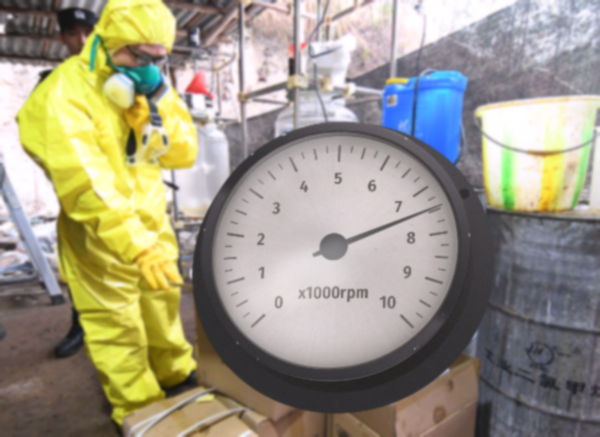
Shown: 7500 rpm
